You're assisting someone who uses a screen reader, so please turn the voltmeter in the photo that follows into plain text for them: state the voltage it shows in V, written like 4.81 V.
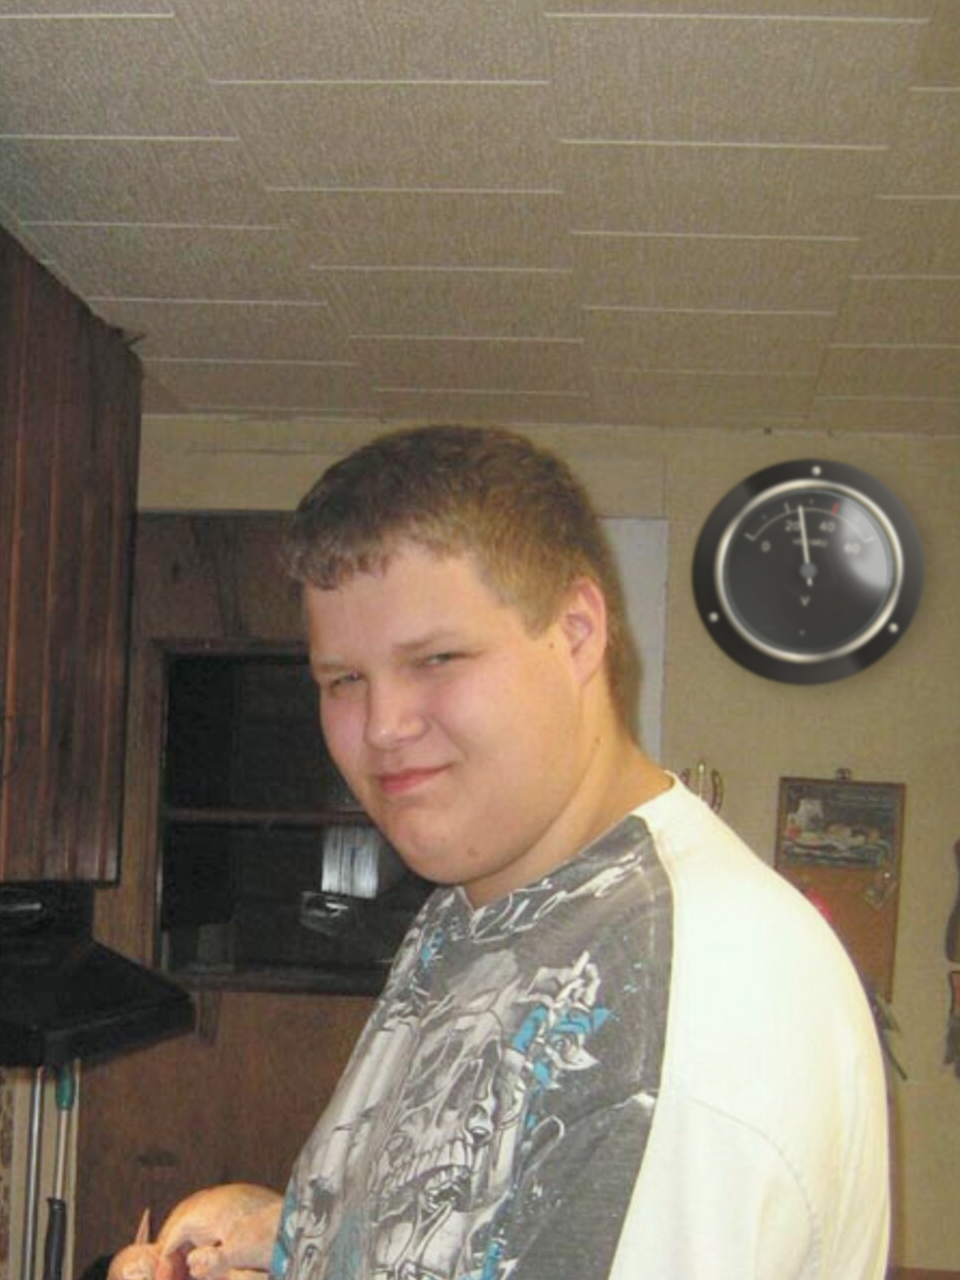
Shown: 25 V
